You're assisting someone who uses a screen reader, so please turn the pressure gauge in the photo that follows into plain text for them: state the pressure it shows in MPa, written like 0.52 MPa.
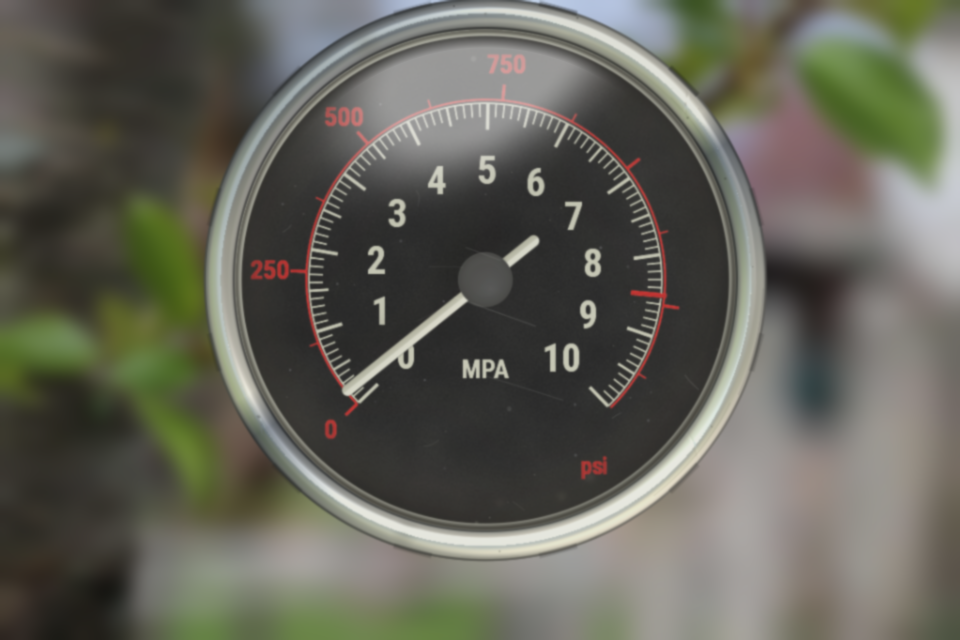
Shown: 0.2 MPa
